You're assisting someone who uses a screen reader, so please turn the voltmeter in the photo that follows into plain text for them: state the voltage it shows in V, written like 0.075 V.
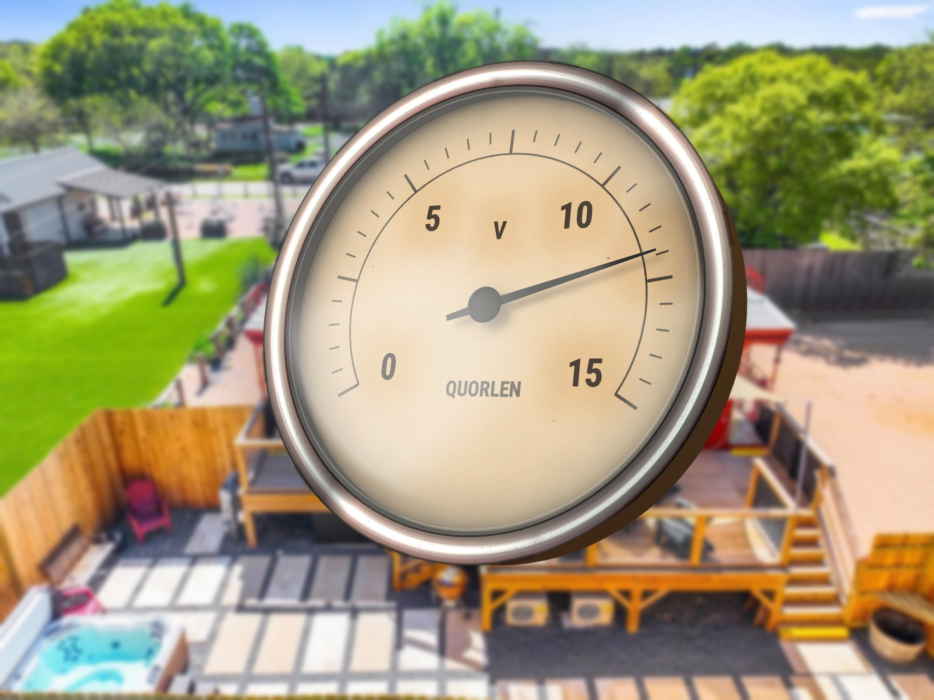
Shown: 12 V
